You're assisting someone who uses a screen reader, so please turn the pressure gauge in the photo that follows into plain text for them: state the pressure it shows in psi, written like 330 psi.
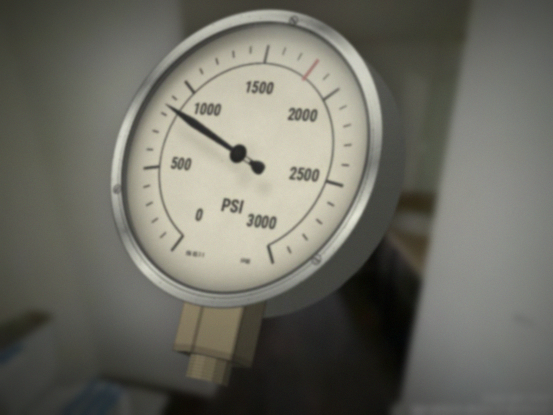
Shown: 850 psi
